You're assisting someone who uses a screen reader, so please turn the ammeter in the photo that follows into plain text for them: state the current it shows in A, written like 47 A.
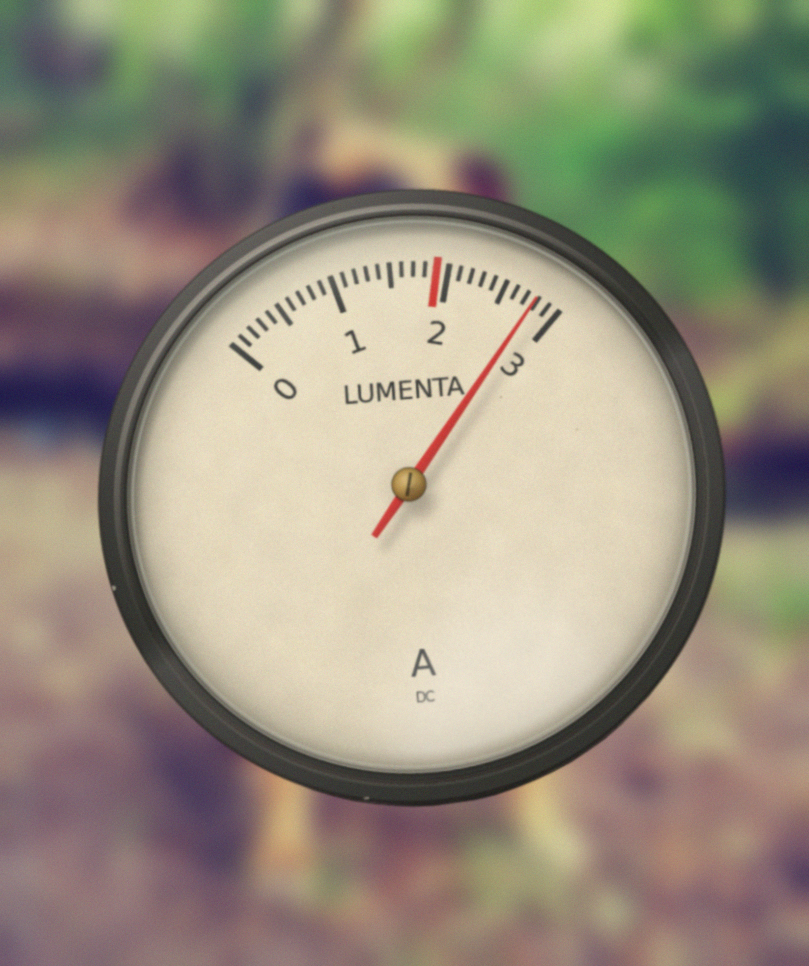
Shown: 2.8 A
